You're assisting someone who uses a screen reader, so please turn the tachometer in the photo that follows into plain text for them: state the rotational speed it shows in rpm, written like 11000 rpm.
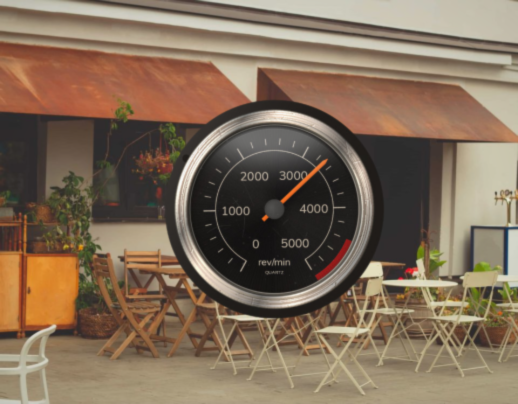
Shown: 3300 rpm
